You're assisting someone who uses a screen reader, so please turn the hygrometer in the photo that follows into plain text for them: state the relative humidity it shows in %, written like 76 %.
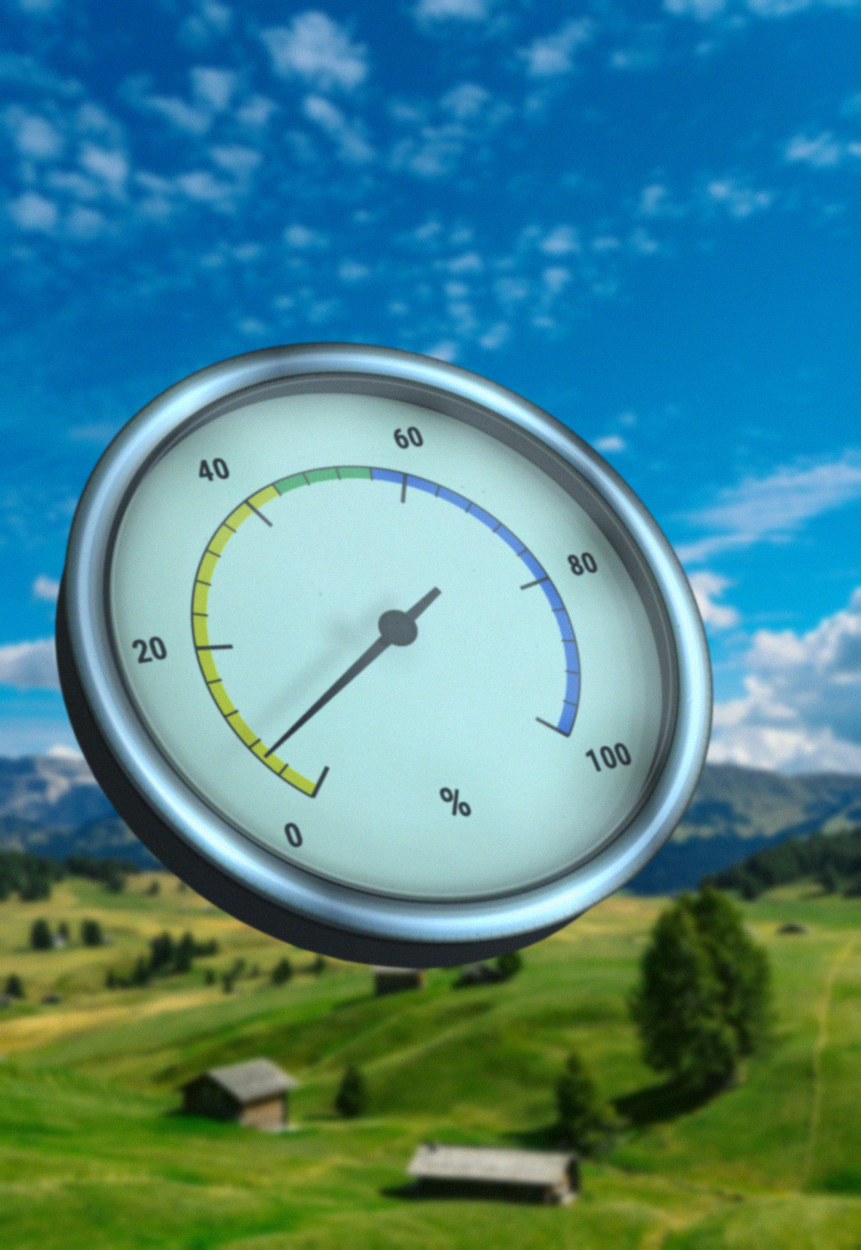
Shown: 6 %
